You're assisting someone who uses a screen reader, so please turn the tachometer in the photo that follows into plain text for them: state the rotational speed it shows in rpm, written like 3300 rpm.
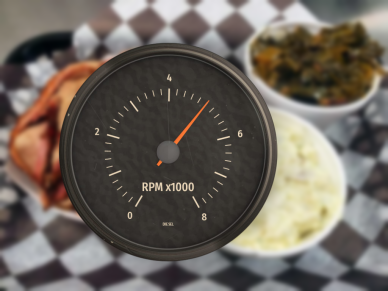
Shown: 5000 rpm
